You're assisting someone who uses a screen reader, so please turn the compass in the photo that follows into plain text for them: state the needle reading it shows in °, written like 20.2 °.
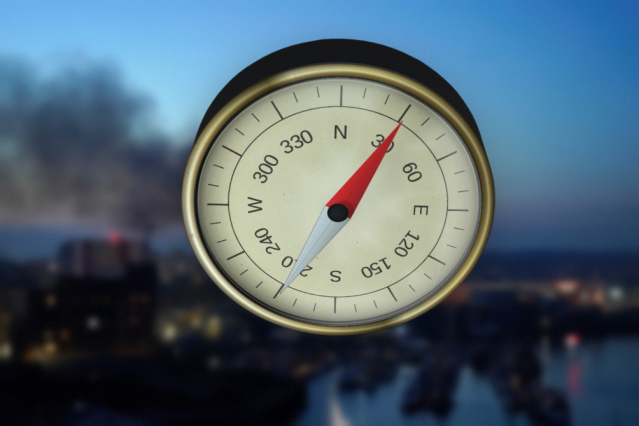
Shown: 30 °
